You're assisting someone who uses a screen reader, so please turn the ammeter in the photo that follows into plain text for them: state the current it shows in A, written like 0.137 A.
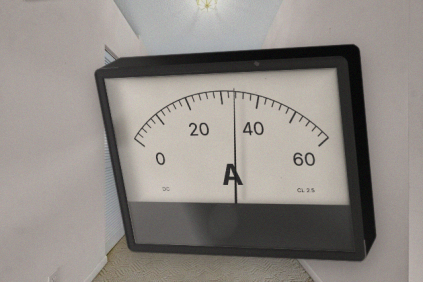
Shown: 34 A
